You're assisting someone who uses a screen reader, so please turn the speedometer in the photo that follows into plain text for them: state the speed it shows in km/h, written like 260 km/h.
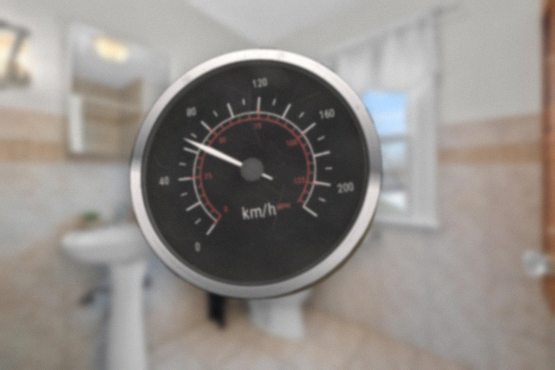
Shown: 65 km/h
